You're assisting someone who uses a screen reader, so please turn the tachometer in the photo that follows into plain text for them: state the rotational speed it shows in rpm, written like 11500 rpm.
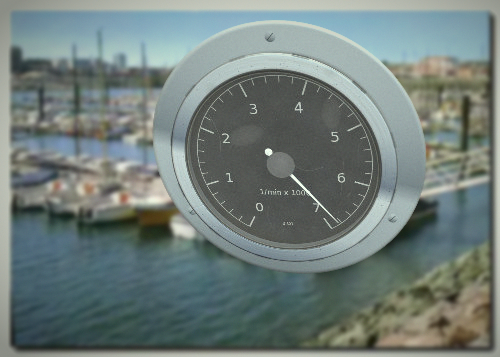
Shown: 6800 rpm
